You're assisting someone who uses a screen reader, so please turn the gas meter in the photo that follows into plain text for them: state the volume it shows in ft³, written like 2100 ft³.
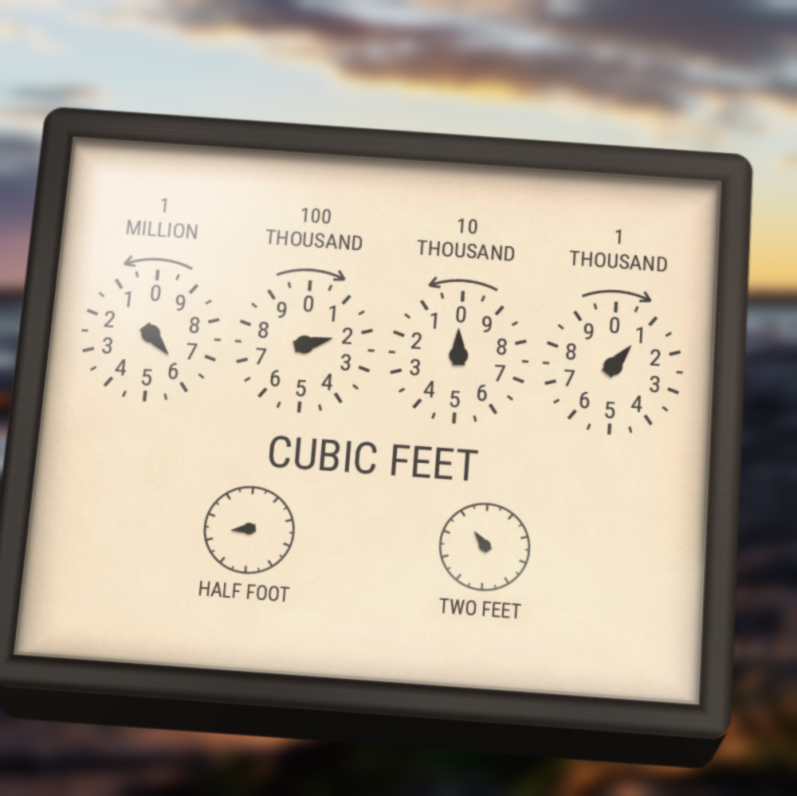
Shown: 620100 ft³
